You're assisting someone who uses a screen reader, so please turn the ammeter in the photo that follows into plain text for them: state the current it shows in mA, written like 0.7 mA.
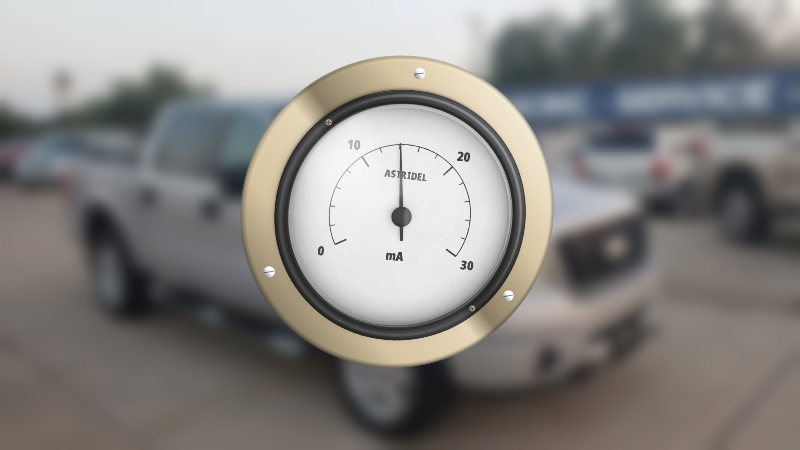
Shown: 14 mA
